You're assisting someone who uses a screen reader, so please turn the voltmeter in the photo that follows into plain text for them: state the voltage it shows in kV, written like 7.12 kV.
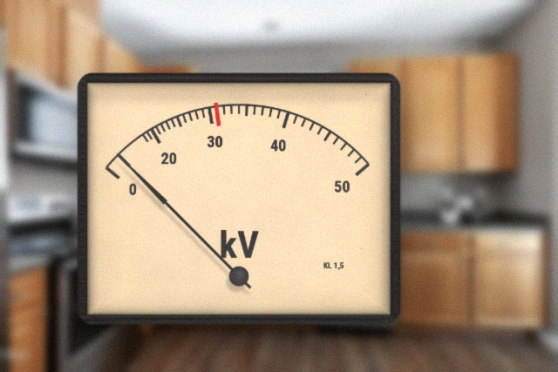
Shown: 10 kV
